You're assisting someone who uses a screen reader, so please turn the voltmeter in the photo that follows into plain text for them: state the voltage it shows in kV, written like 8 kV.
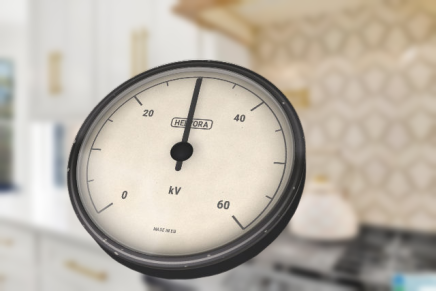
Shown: 30 kV
